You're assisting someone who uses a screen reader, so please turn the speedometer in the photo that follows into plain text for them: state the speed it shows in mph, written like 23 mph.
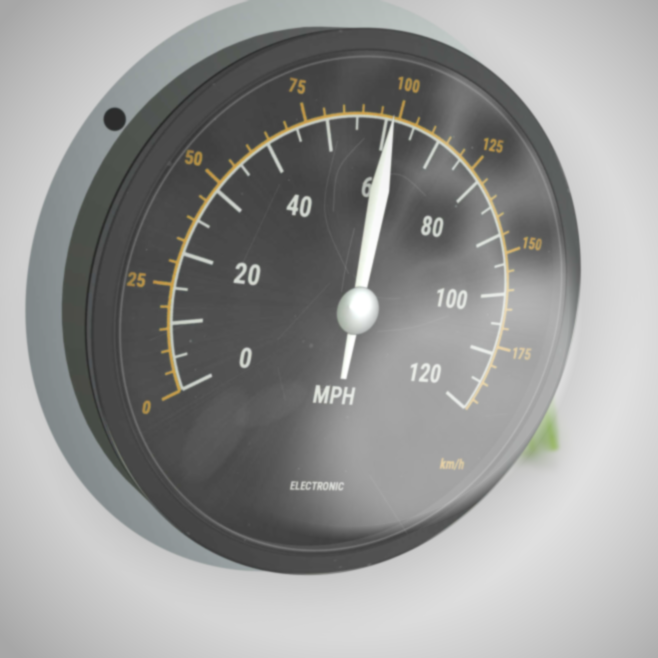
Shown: 60 mph
